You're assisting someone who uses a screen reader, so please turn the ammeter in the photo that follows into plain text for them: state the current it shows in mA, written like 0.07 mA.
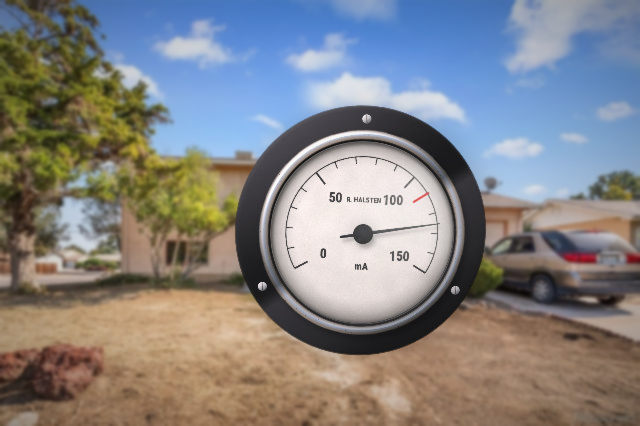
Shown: 125 mA
